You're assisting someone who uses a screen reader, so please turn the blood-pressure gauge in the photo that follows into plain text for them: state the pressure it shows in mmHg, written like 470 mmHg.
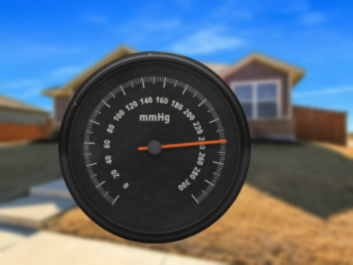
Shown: 240 mmHg
